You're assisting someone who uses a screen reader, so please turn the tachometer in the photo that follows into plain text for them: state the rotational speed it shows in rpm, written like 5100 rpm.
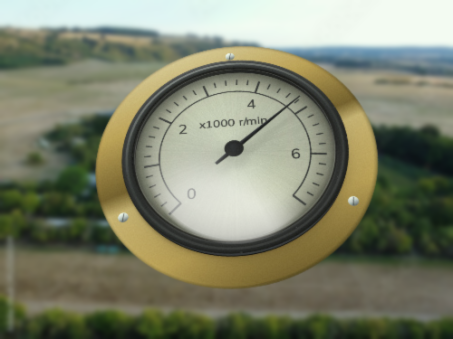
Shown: 4800 rpm
